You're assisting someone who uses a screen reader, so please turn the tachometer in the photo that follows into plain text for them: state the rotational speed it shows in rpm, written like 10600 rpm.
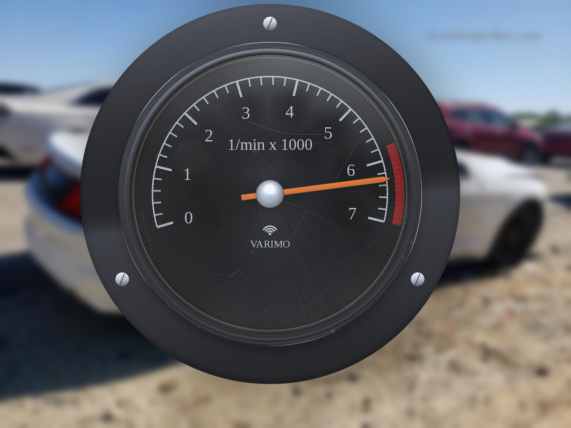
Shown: 6300 rpm
